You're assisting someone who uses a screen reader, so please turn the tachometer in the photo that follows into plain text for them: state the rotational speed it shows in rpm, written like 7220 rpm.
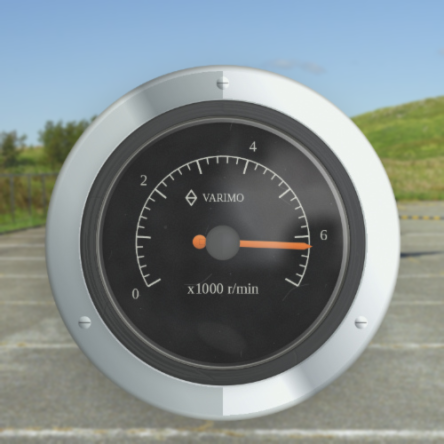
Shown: 6200 rpm
